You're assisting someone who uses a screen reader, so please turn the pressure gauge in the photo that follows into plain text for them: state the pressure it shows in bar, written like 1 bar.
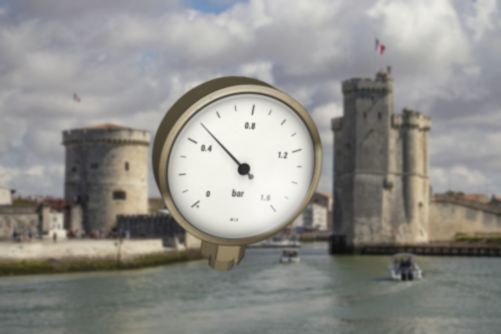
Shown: 0.5 bar
